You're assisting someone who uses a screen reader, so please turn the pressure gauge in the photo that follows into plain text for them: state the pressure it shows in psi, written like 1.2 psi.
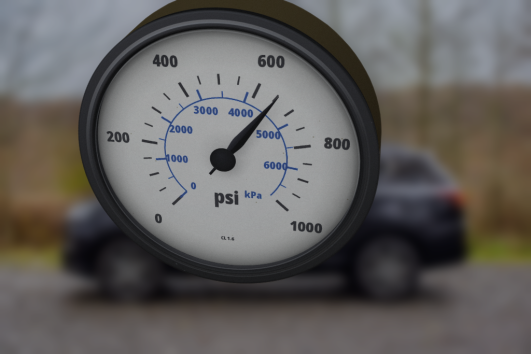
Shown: 650 psi
